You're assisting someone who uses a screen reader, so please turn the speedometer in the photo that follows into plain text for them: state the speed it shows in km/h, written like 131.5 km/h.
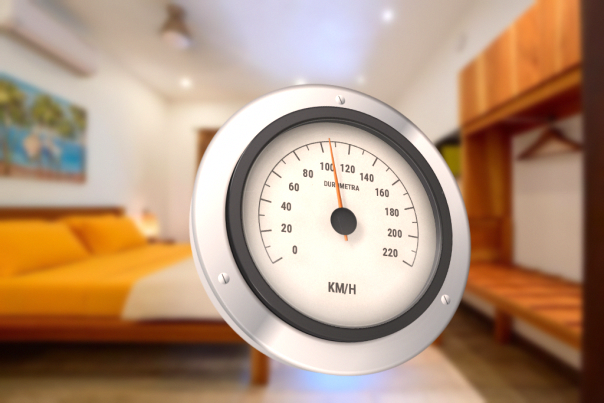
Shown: 105 km/h
